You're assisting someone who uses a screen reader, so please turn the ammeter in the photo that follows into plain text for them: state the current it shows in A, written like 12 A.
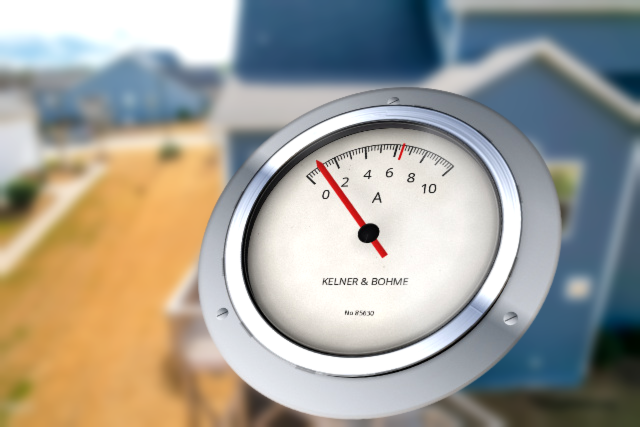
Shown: 1 A
